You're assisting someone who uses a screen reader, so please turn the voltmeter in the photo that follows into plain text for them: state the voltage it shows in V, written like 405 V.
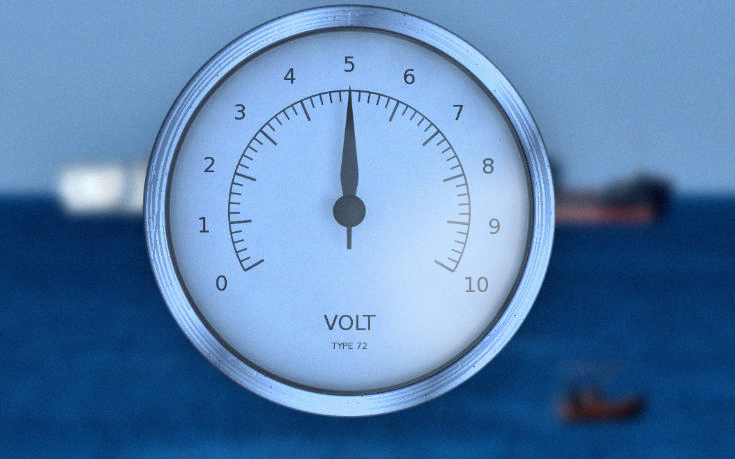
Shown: 5 V
